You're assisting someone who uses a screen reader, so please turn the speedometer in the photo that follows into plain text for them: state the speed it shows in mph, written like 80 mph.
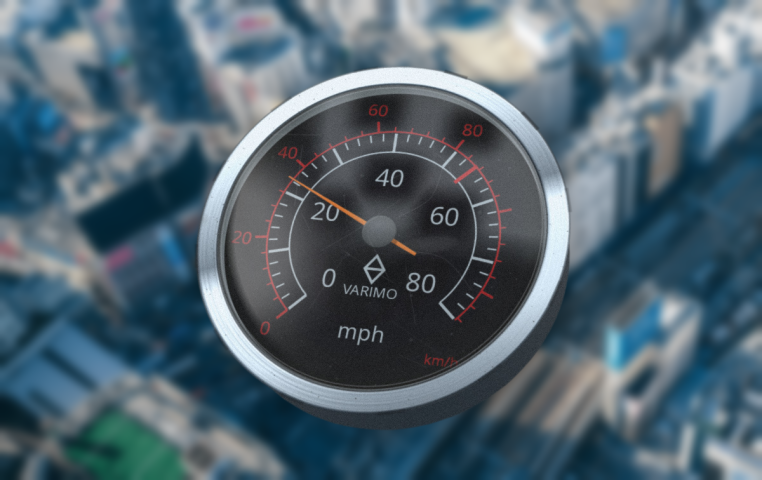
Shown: 22 mph
